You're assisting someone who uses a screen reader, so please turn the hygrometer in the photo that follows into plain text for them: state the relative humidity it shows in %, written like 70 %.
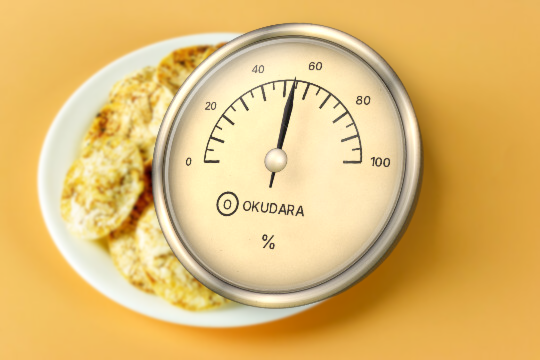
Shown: 55 %
